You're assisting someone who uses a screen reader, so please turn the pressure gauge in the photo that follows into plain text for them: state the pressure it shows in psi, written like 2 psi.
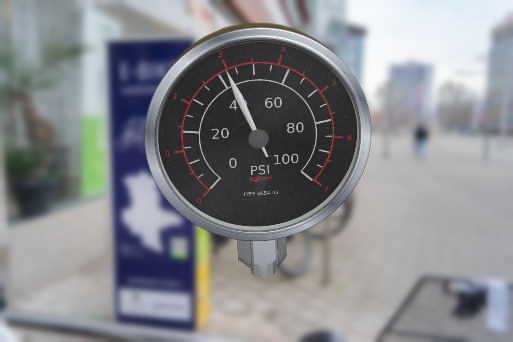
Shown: 42.5 psi
